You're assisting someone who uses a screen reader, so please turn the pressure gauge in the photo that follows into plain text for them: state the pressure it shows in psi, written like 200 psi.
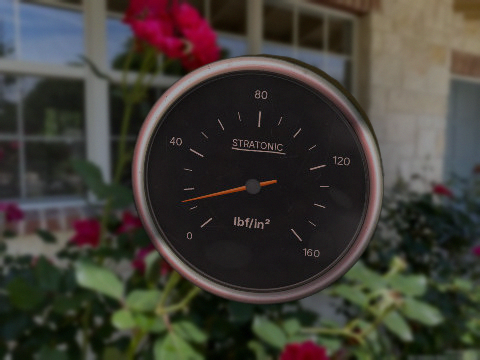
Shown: 15 psi
